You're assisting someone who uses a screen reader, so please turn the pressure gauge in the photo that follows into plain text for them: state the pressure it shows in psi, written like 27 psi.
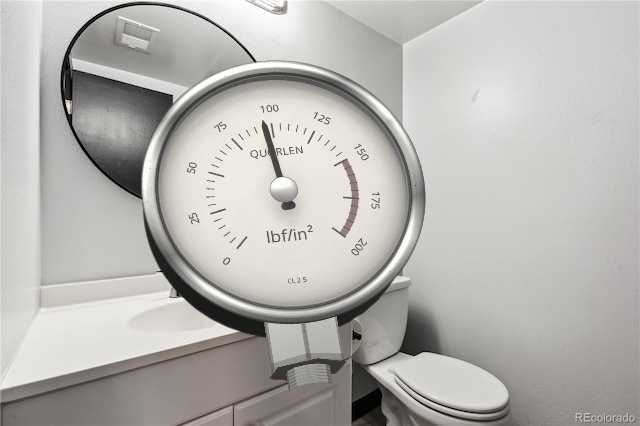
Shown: 95 psi
